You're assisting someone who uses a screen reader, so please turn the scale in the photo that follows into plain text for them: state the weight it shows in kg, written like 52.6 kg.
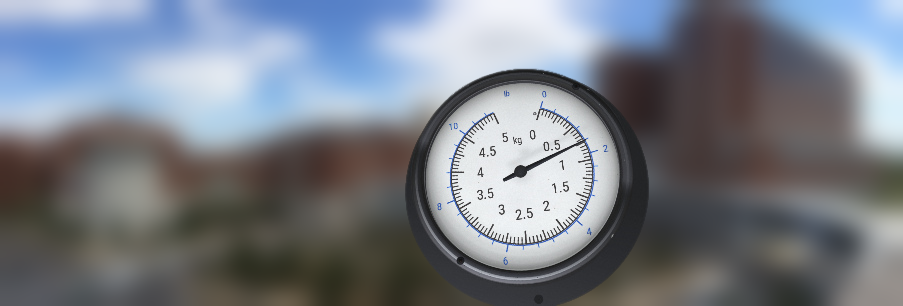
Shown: 0.75 kg
